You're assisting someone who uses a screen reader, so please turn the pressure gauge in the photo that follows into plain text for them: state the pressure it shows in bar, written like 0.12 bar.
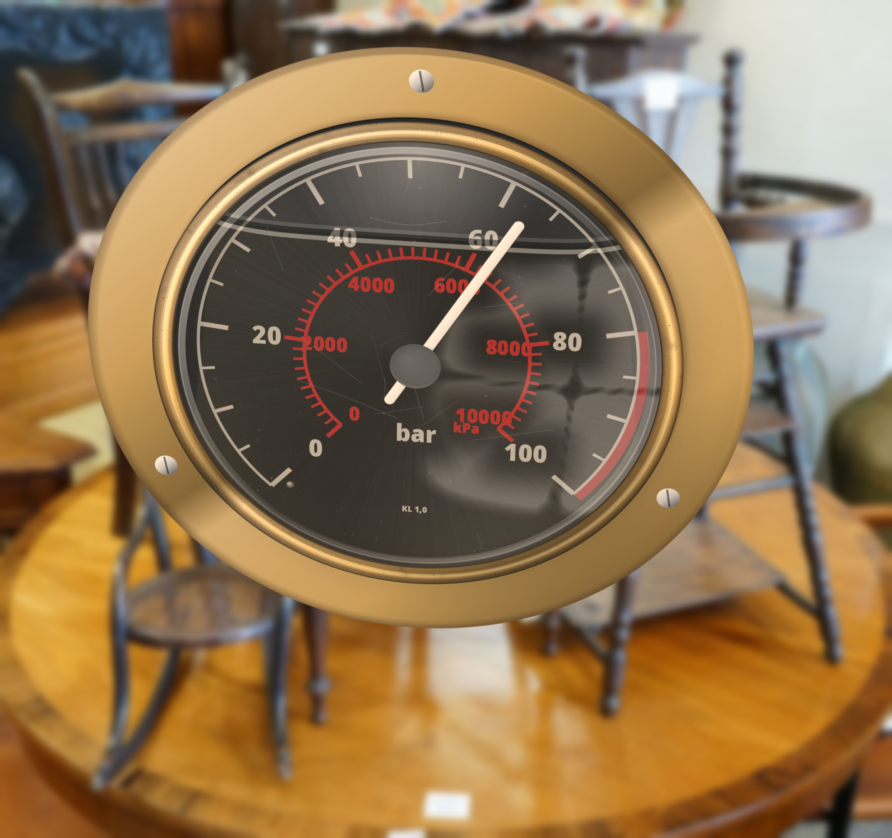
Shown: 62.5 bar
